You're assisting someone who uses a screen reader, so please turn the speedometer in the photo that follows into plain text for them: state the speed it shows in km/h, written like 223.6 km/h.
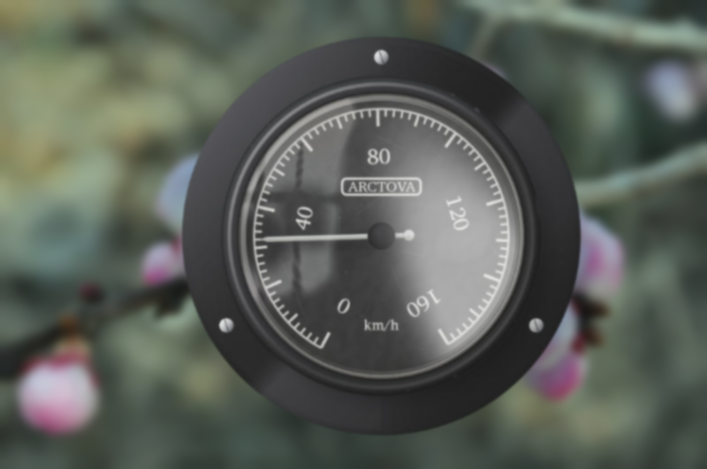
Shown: 32 km/h
